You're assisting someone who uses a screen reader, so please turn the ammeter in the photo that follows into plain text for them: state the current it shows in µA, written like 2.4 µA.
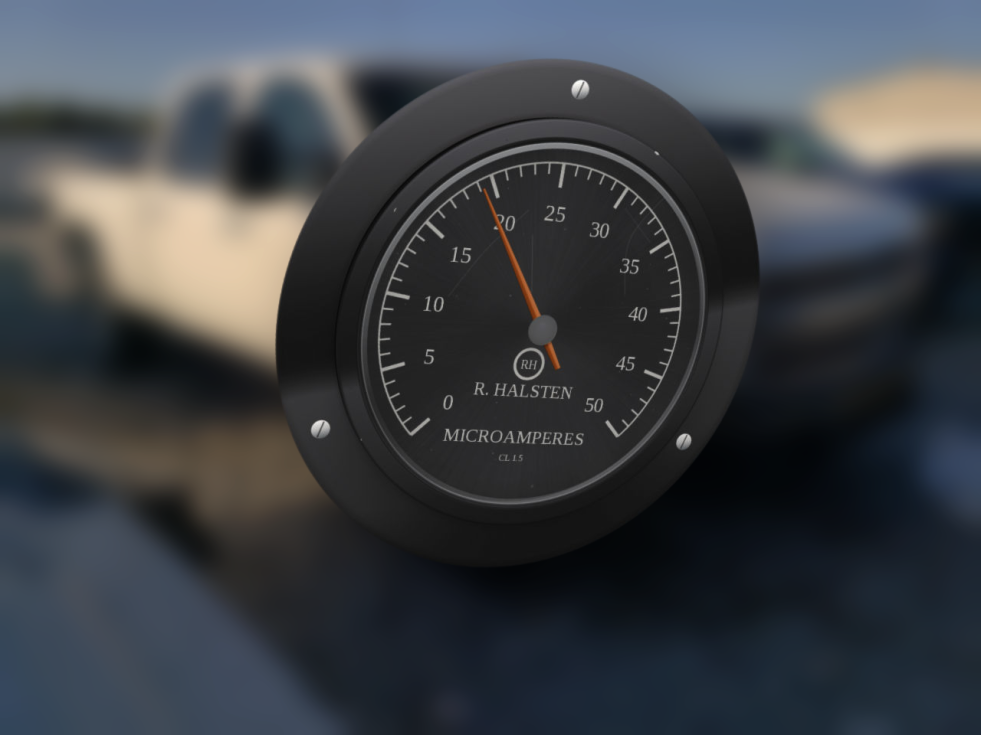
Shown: 19 µA
